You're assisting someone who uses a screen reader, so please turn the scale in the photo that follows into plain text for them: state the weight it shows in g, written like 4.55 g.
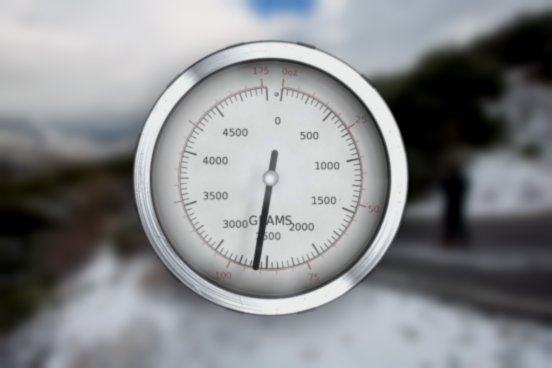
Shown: 2600 g
